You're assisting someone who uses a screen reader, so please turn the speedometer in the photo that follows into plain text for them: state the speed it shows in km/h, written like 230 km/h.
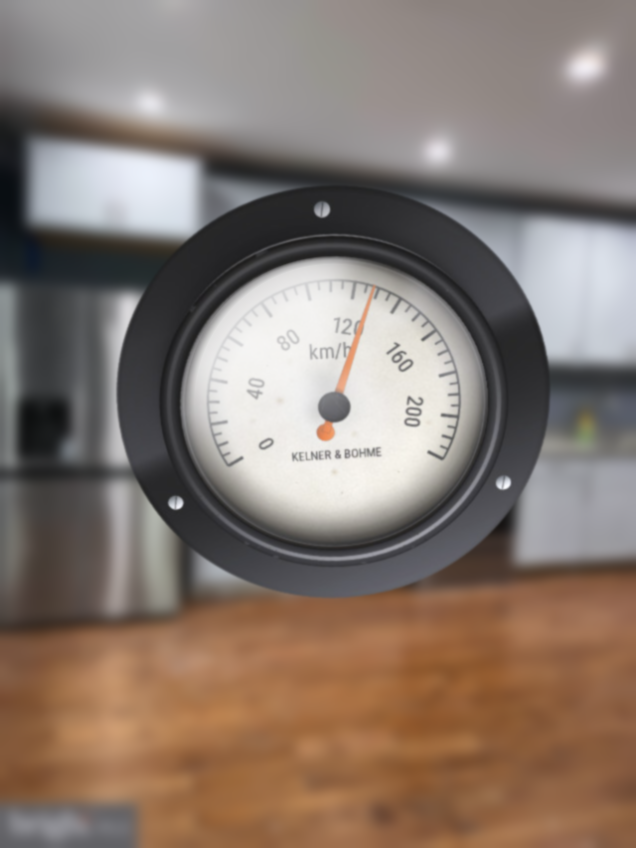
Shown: 127.5 km/h
